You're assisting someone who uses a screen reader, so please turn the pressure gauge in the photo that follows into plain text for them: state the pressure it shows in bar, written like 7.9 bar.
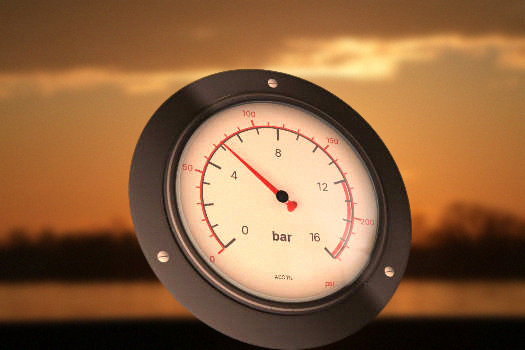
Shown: 5 bar
